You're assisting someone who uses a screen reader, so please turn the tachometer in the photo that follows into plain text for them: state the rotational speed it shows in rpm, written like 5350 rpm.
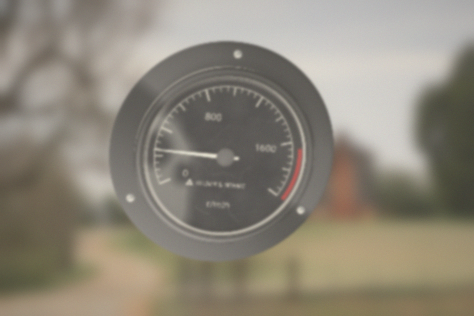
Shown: 250 rpm
